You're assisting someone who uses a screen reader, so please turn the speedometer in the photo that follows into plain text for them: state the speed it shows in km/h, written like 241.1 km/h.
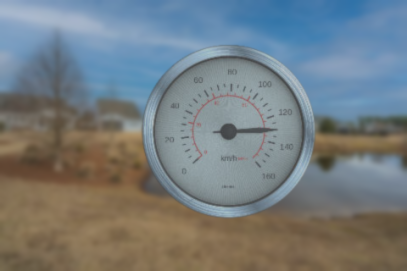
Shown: 130 km/h
